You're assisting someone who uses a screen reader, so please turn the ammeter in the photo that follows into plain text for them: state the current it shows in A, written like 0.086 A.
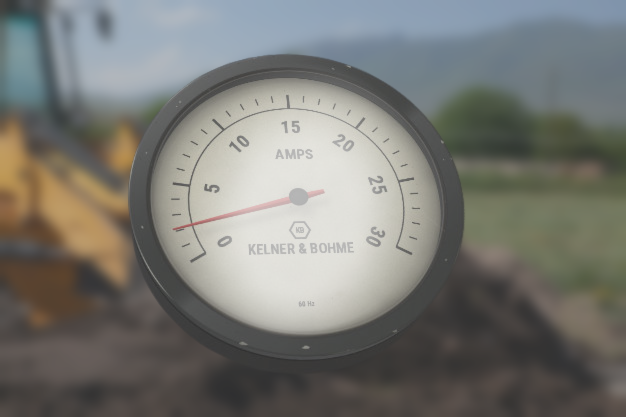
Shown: 2 A
